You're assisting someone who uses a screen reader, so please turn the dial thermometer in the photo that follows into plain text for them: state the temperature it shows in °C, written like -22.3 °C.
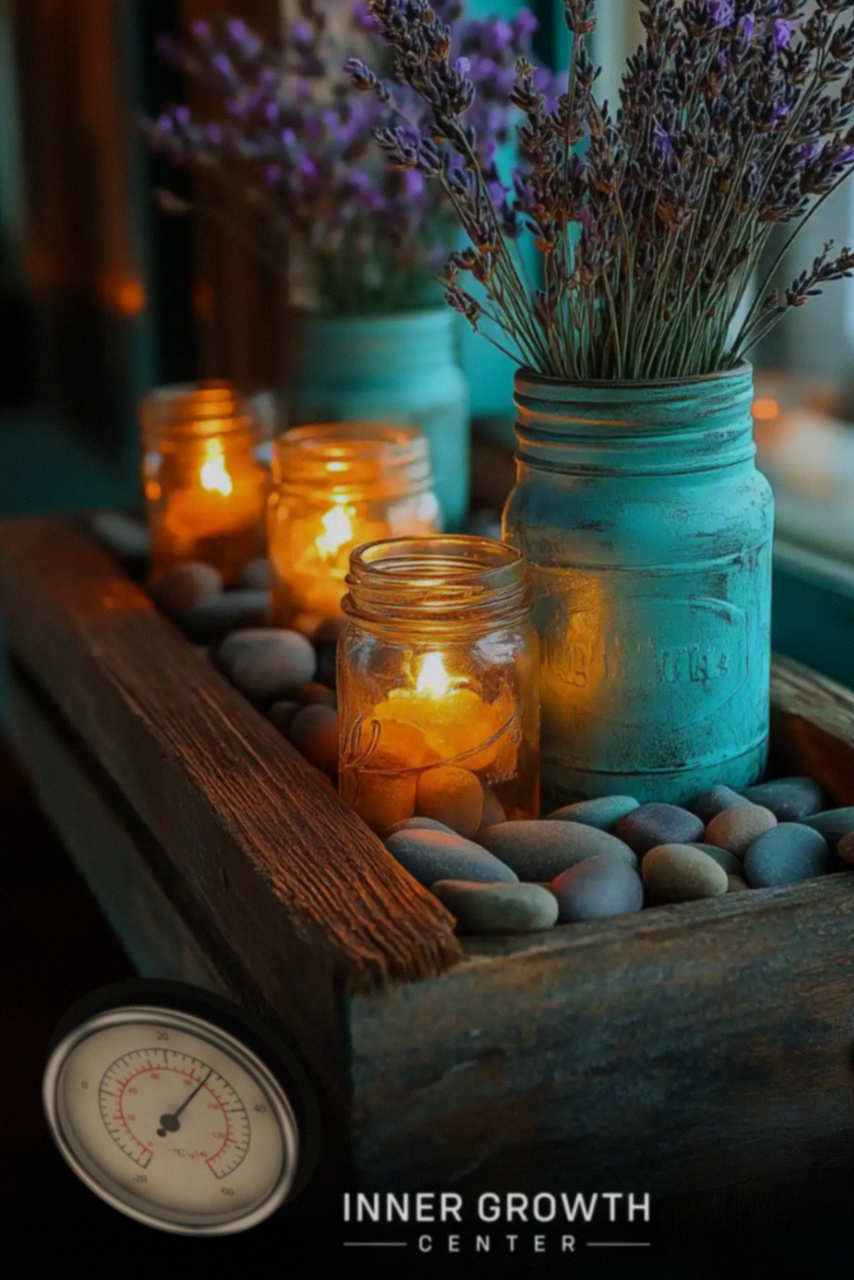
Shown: 30 °C
